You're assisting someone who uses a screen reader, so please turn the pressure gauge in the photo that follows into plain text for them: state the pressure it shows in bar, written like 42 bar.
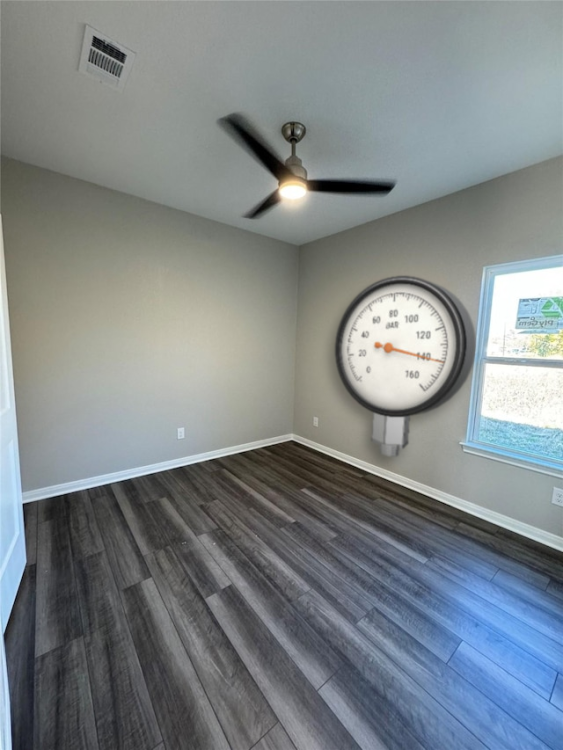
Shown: 140 bar
